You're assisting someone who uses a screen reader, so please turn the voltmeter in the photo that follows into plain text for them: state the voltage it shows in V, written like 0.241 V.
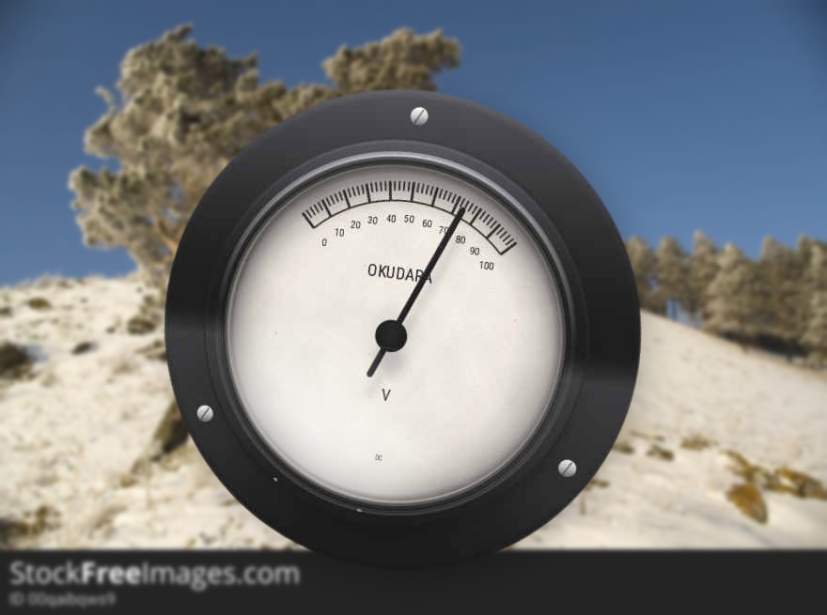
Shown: 74 V
